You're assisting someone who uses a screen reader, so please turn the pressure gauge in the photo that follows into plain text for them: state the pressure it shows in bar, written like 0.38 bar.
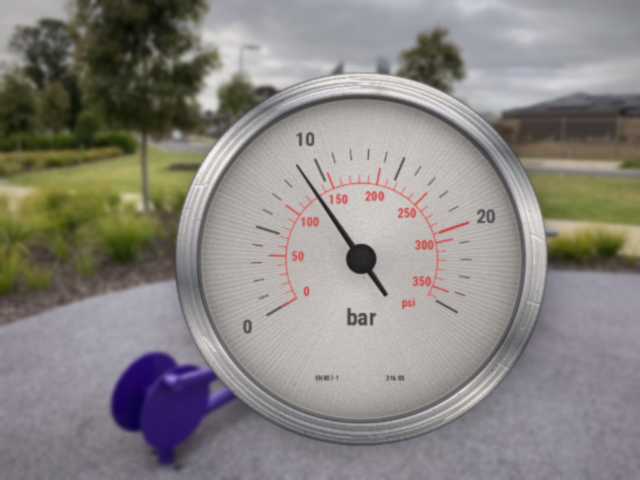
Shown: 9 bar
